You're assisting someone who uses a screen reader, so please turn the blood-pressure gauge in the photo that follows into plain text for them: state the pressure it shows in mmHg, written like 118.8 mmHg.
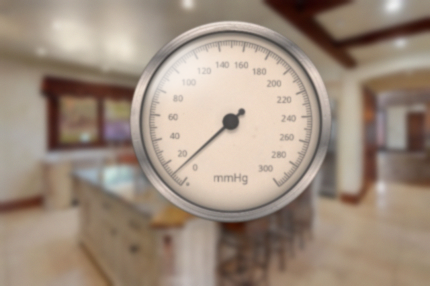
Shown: 10 mmHg
